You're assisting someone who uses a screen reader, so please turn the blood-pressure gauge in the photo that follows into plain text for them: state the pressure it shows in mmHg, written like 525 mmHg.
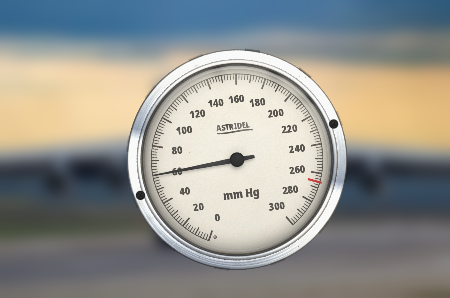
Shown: 60 mmHg
